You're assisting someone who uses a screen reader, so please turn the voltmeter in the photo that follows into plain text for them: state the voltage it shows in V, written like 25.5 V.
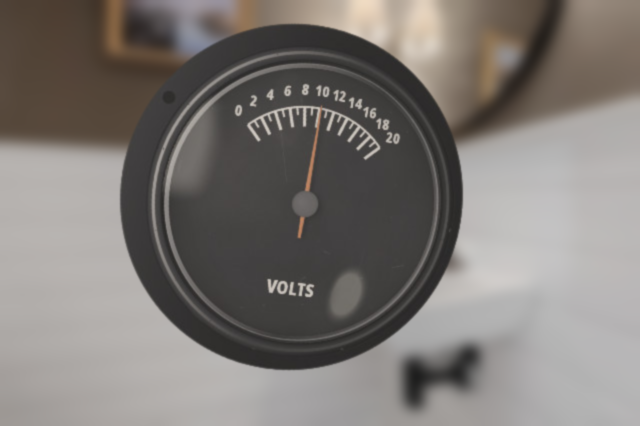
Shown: 10 V
